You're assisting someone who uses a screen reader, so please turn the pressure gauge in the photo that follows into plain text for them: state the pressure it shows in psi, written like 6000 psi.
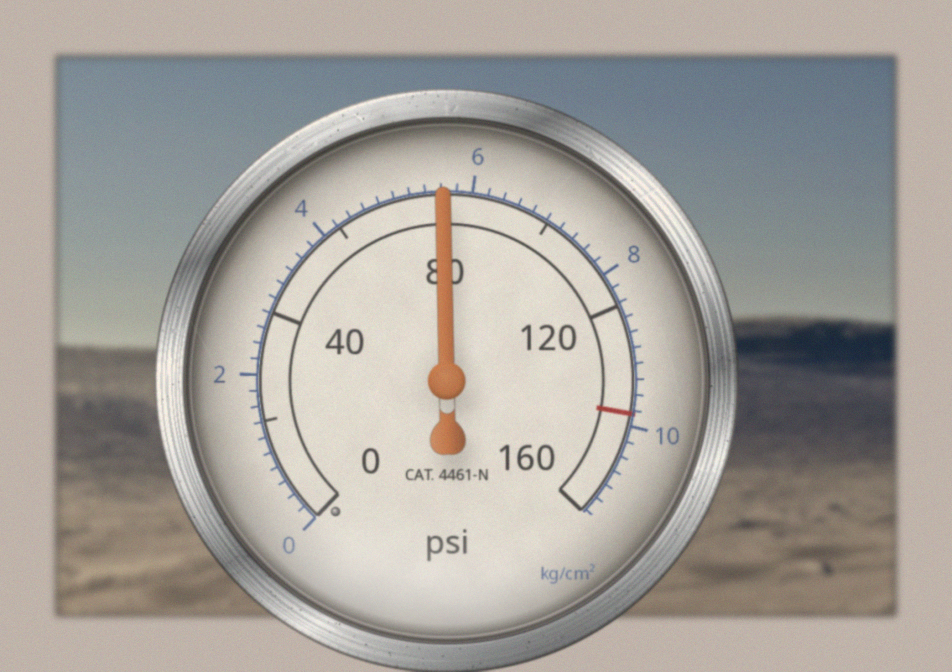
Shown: 80 psi
